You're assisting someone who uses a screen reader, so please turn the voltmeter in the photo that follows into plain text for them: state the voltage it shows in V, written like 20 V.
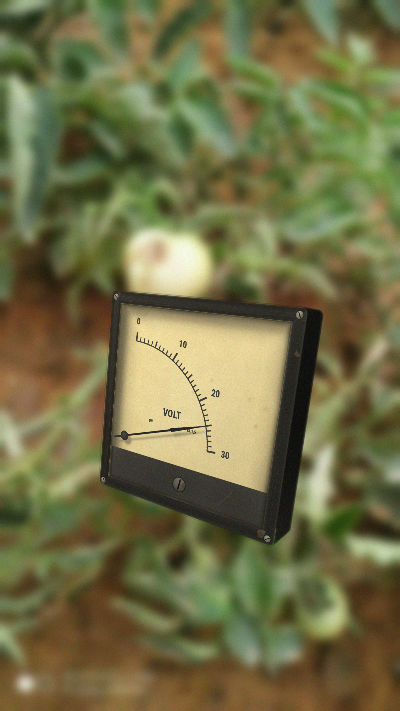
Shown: 25 V
